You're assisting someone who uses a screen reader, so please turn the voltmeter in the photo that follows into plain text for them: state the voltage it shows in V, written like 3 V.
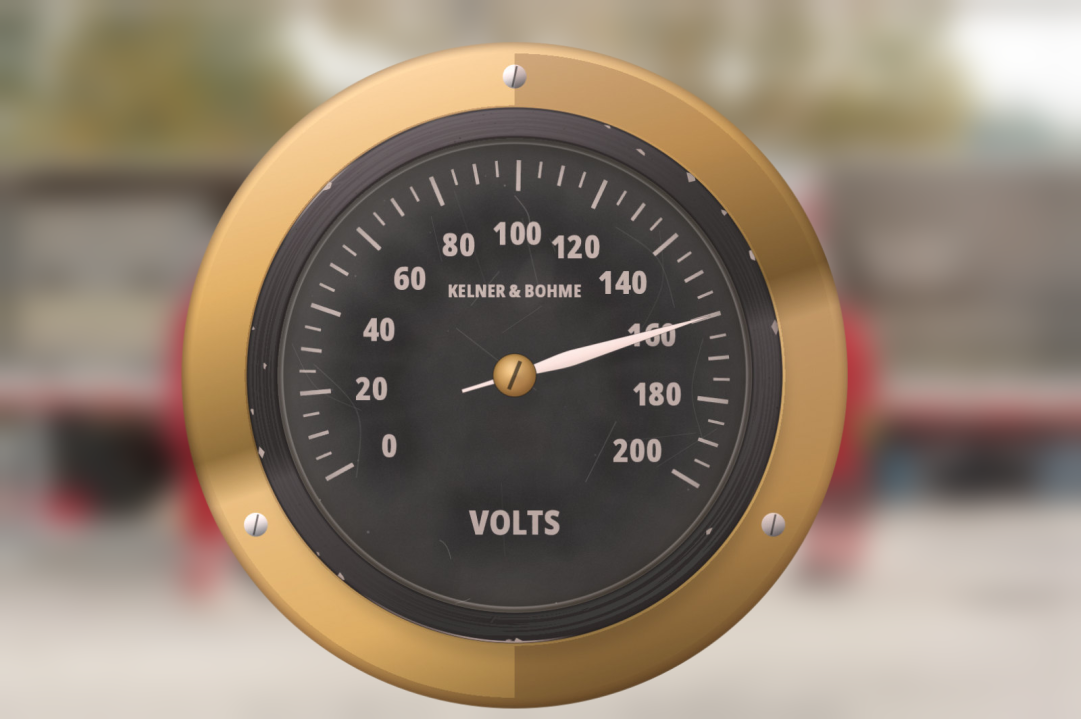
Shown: 160 V
